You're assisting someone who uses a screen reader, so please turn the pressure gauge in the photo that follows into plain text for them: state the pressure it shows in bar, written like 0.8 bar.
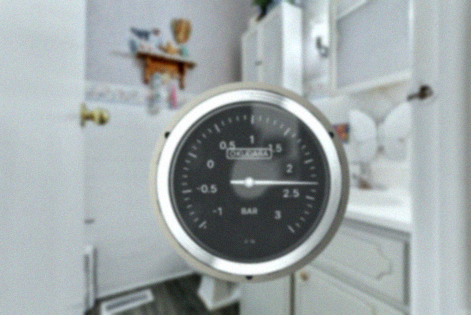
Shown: 2.3 bar
